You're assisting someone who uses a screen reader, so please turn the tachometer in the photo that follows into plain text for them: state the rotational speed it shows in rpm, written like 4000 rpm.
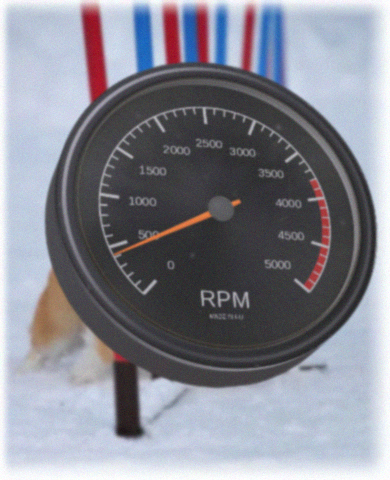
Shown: 400 rpm
